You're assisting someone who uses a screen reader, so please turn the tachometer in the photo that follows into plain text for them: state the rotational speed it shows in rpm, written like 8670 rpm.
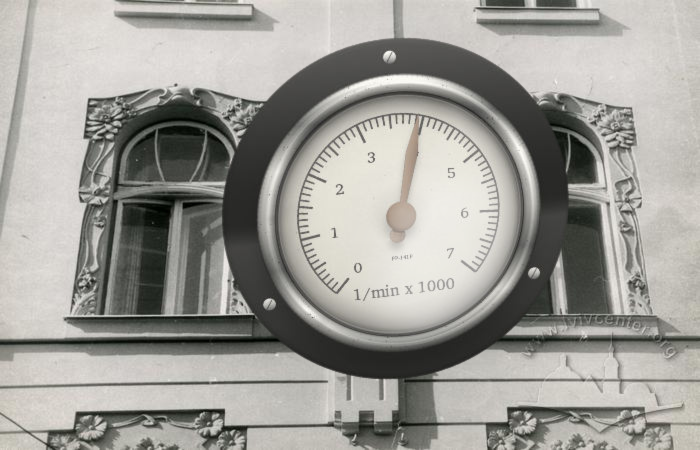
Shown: 3900 rpm
